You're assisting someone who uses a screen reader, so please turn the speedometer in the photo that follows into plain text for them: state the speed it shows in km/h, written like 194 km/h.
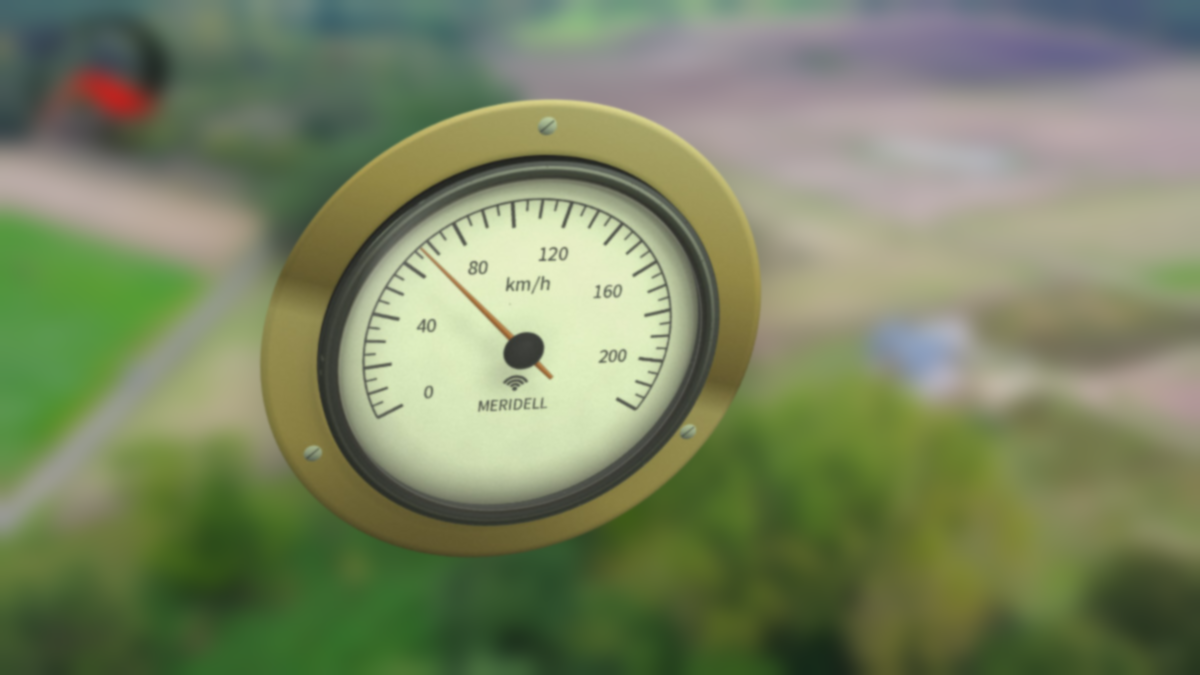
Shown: 67.5 km/h
